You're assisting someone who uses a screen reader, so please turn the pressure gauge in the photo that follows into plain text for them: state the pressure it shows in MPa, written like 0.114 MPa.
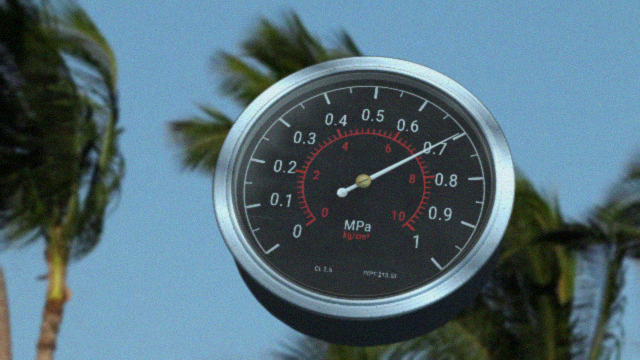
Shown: 0.7 MPa
